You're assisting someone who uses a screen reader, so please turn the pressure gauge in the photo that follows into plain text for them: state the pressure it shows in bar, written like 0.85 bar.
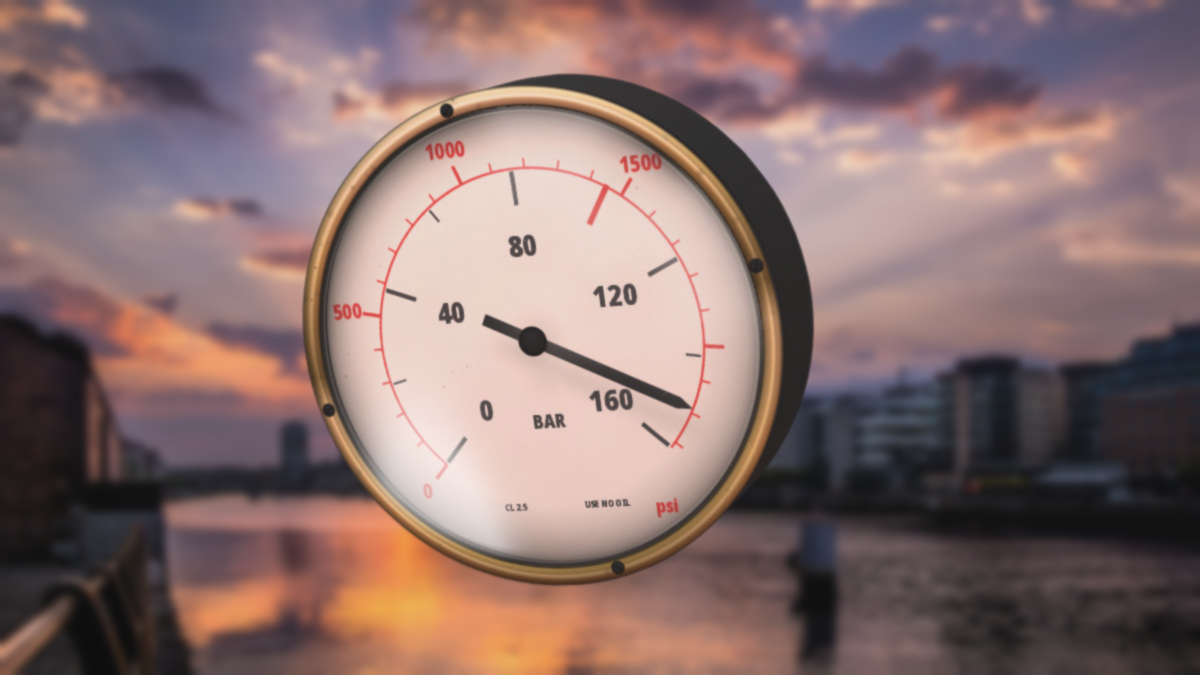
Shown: 150 bar
